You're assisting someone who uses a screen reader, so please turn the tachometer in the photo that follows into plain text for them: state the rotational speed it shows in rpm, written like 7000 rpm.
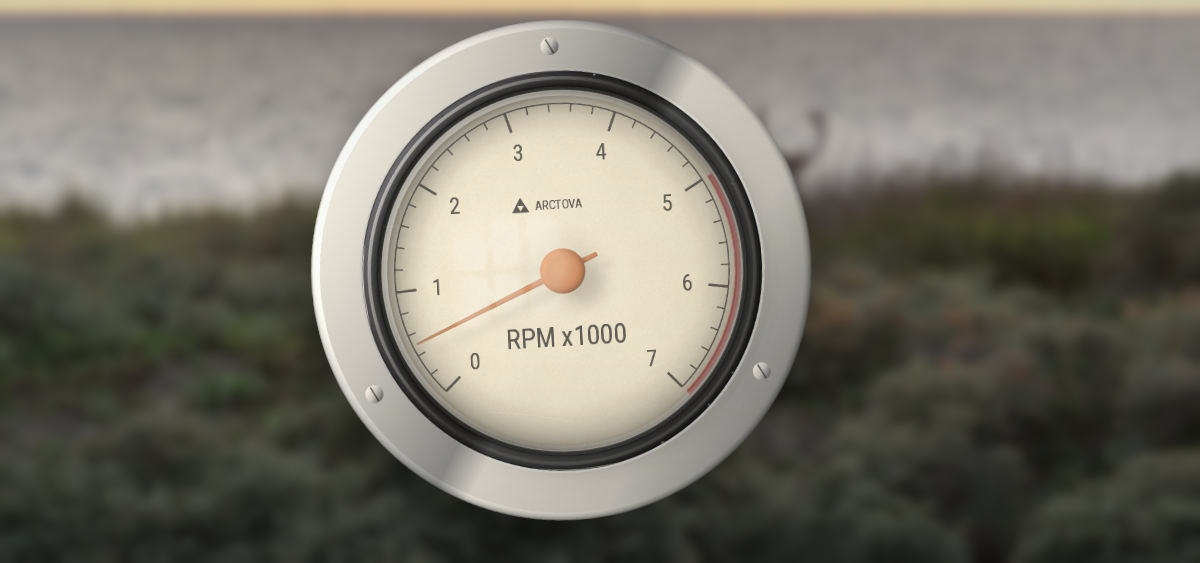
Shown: 500 rpm
